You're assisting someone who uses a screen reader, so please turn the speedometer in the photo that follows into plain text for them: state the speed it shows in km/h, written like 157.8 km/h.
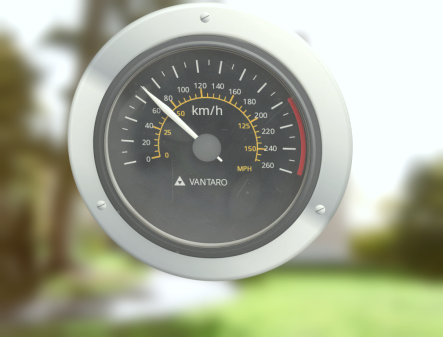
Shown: 70 km/h
